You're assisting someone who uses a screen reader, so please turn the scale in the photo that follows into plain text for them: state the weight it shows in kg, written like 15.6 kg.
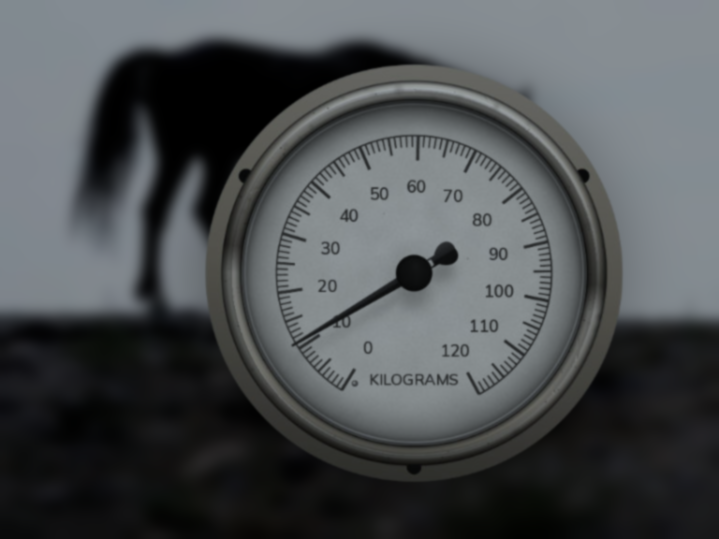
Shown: 11 kg
